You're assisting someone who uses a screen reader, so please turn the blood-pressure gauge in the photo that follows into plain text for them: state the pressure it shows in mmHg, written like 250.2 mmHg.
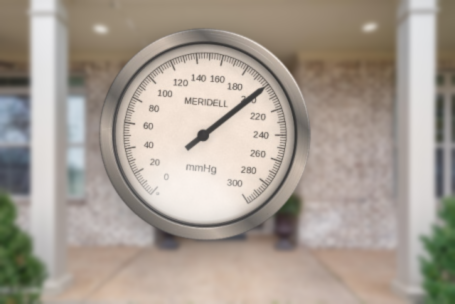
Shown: 200 mmHg
